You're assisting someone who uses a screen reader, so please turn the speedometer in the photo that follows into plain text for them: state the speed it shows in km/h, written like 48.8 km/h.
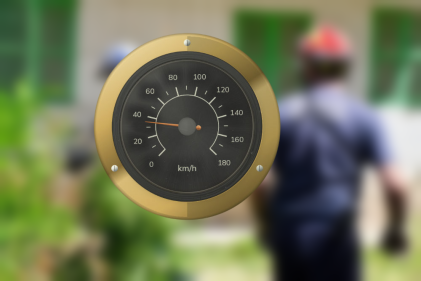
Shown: 35 km/h
